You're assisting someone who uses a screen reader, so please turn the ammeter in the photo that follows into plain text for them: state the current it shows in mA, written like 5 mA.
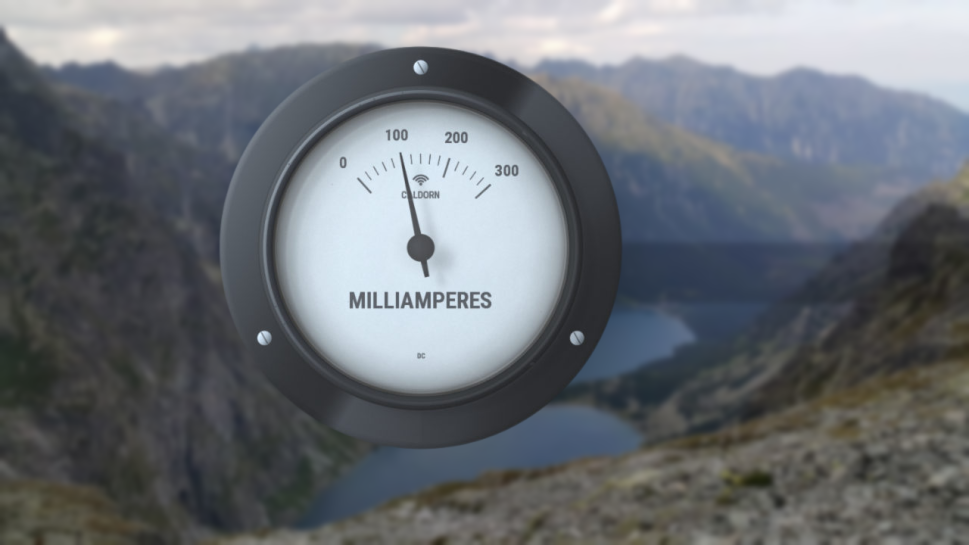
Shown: 100 mA
